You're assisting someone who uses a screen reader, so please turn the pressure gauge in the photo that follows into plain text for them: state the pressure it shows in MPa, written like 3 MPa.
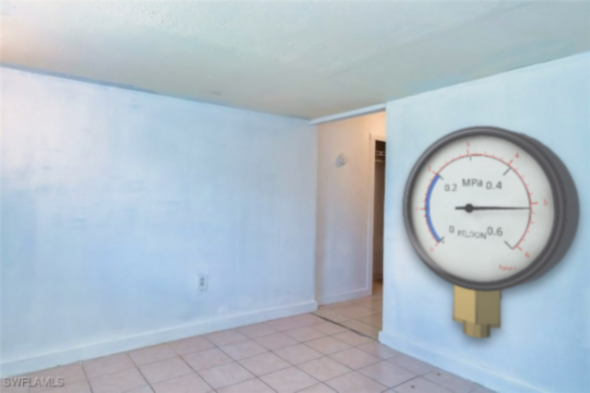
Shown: 0.5 MPa
